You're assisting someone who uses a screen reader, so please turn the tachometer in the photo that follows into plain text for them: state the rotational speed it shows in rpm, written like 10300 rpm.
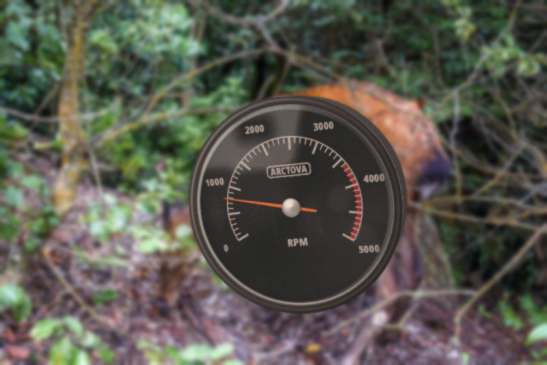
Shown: 800 rpm
